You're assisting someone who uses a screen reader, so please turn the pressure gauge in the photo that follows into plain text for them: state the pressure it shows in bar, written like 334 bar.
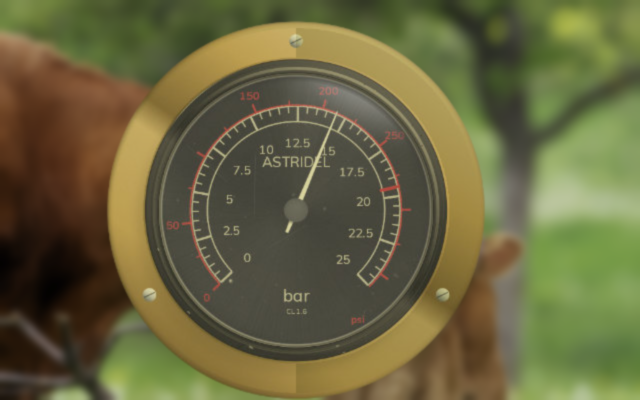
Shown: 14.5 bar
